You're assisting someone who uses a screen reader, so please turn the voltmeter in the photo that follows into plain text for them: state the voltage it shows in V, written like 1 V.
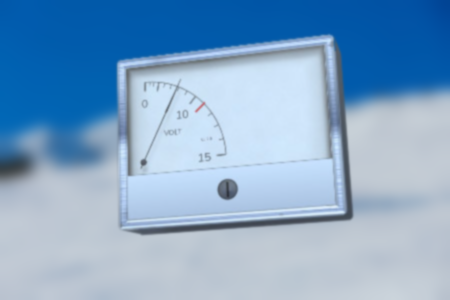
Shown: 8 V
